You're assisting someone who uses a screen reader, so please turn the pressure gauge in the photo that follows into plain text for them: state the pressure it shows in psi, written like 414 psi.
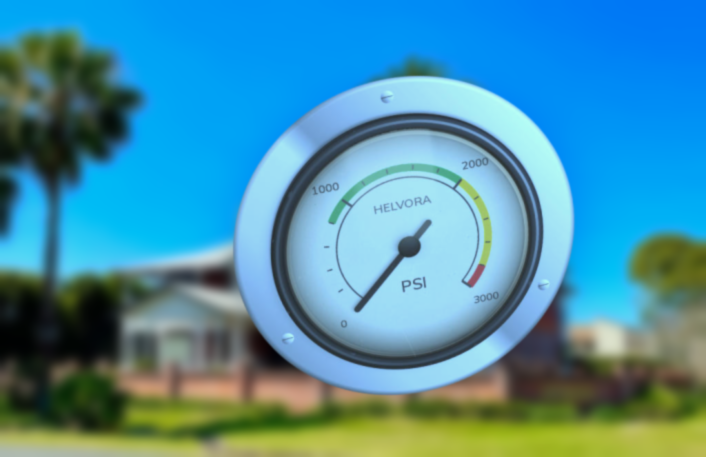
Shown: 0 psi
